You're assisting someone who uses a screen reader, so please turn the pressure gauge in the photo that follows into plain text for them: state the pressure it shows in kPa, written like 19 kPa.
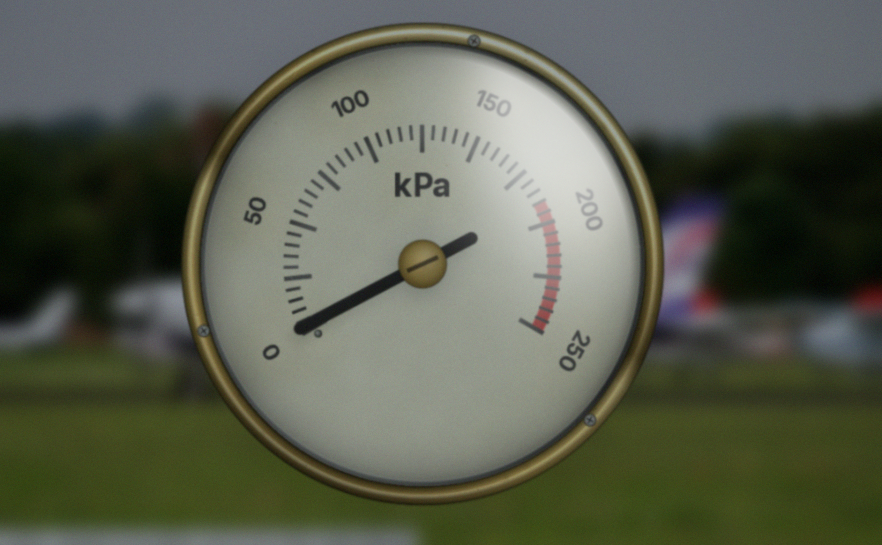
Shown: 2.5 kPa
